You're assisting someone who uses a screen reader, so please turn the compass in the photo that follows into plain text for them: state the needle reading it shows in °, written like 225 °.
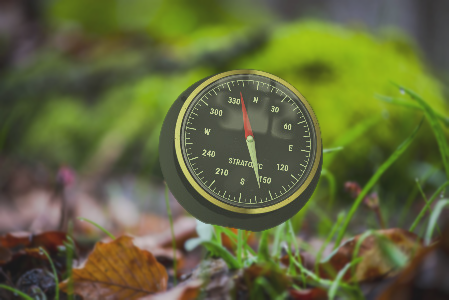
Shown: 340 °
